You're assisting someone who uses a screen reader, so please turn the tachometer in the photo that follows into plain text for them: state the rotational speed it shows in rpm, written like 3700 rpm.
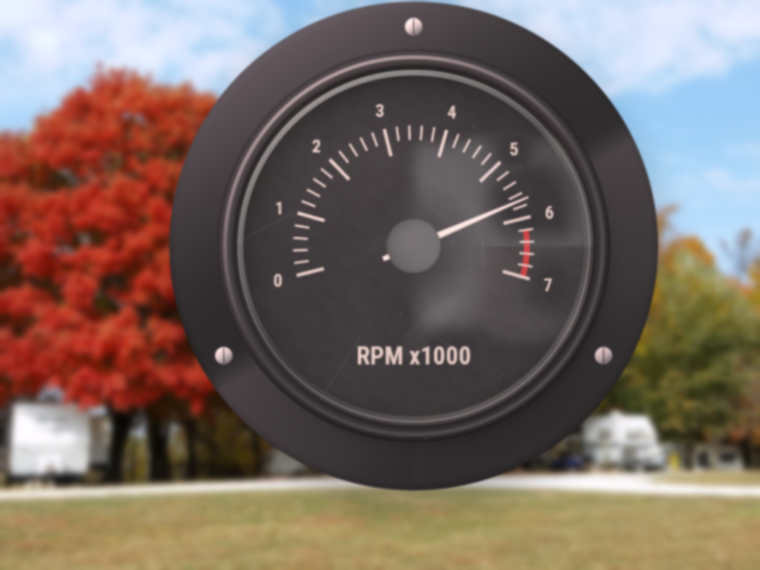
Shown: 5700 rpm
